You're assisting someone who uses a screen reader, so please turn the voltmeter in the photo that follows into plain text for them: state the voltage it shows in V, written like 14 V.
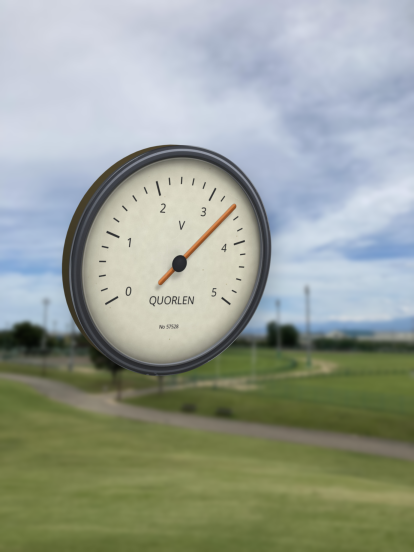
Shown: 3.4 V
